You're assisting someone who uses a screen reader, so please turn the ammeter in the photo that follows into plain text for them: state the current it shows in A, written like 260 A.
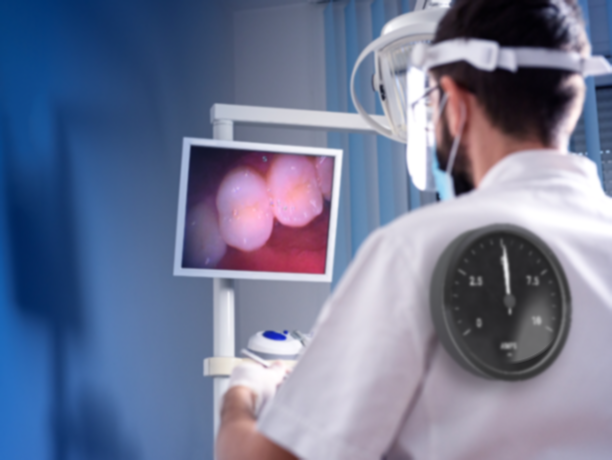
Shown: 5 A
